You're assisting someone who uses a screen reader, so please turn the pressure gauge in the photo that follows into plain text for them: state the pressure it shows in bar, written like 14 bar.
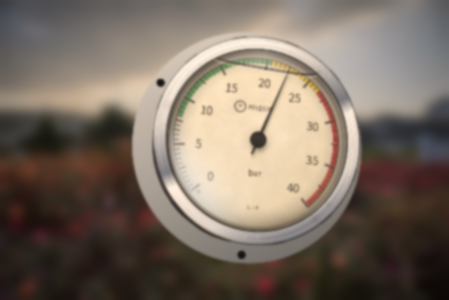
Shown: 22.5 bar
